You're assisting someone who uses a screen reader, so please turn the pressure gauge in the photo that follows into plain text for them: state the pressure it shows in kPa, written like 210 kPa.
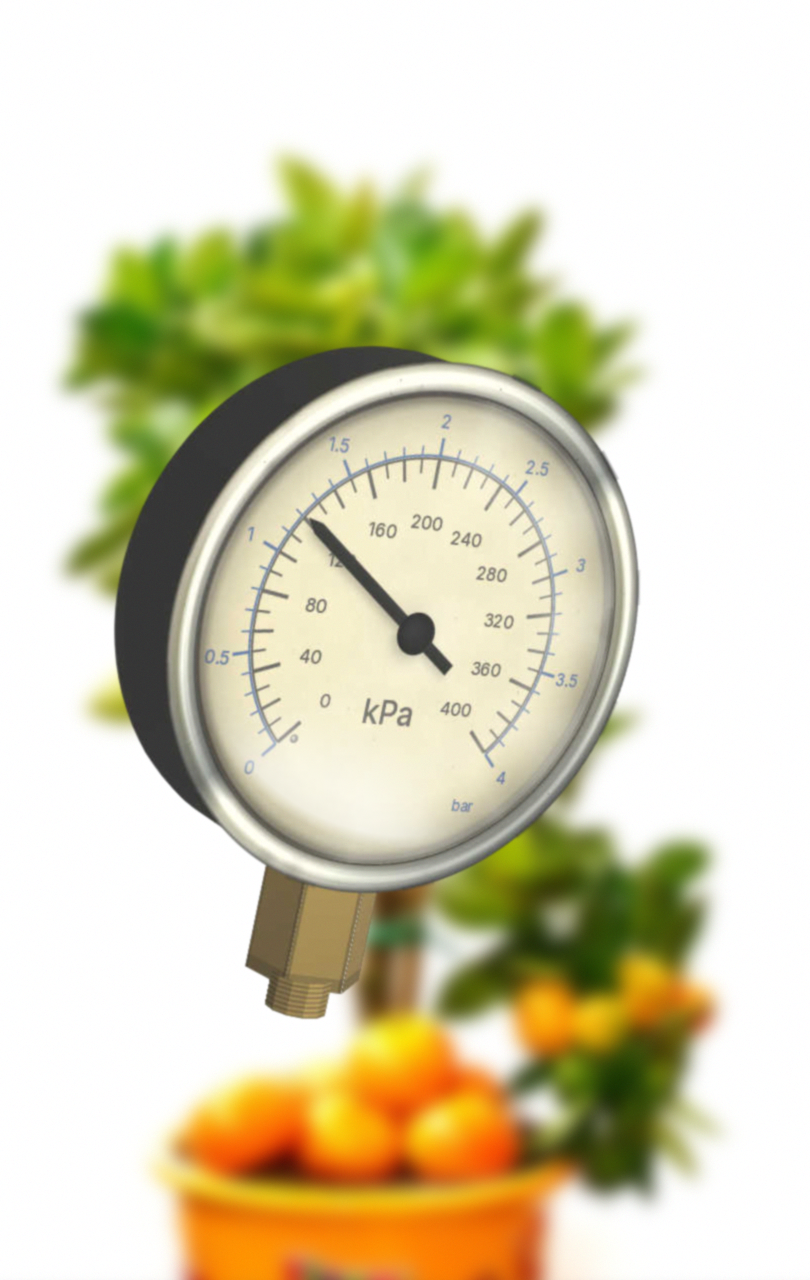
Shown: 120 kPa
